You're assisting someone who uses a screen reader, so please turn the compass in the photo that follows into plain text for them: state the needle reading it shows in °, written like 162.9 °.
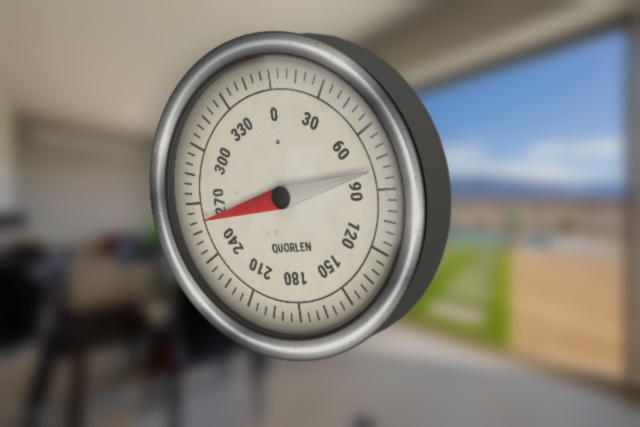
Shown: 260 °
